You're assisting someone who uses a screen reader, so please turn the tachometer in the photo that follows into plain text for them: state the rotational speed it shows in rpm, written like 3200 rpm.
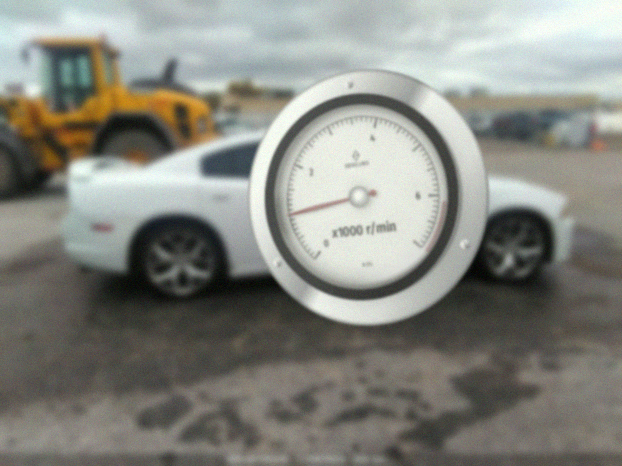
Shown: 1000 rpm
